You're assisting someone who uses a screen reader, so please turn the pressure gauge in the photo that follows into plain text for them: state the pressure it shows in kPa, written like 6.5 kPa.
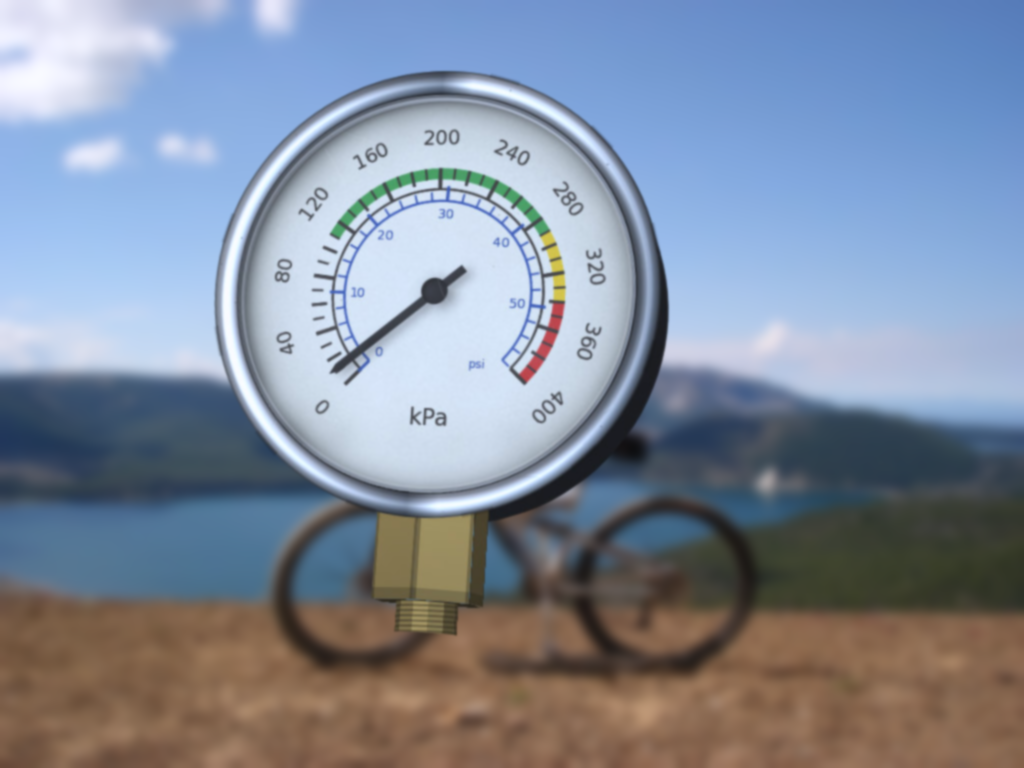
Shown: 10 kPa
